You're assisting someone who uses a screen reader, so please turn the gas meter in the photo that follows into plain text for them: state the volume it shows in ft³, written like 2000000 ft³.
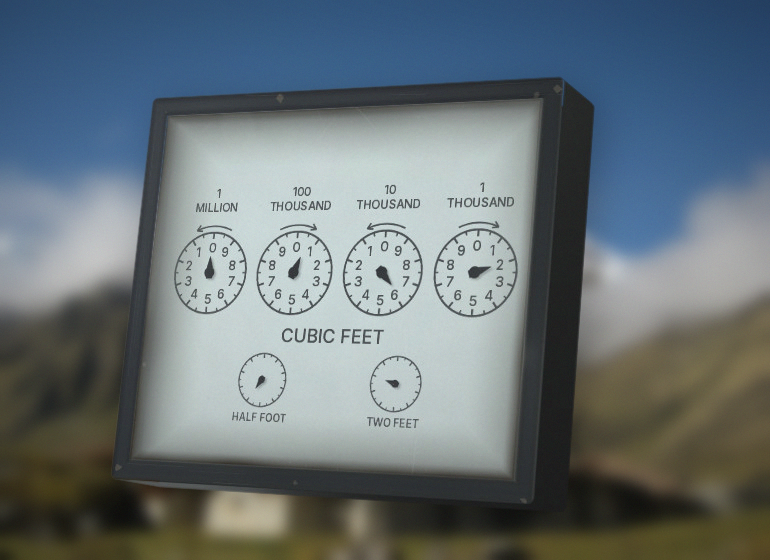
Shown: 6200 ft³
